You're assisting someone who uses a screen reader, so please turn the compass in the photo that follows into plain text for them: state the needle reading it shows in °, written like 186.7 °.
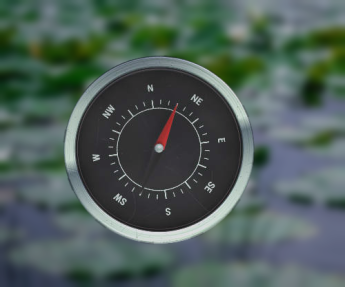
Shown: 30 °
